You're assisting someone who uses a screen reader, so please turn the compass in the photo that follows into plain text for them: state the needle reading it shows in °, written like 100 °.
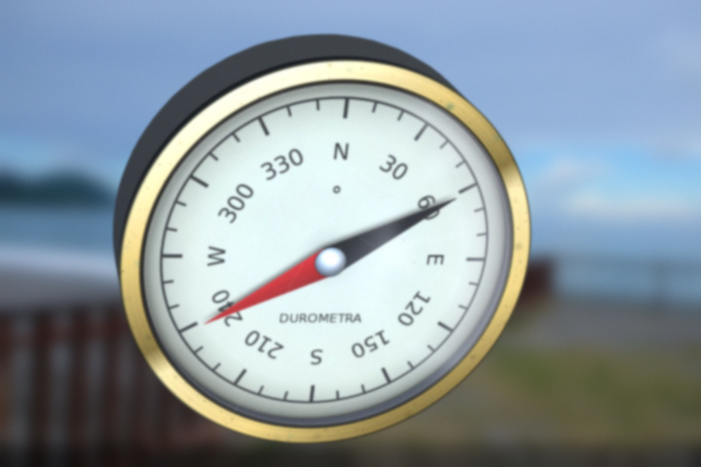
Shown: 240 °
